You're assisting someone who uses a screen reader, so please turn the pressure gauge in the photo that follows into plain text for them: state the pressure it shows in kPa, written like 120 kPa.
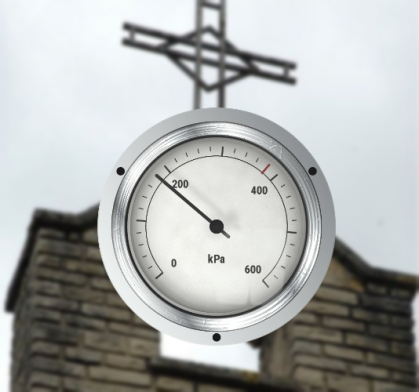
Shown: 180 kPa
